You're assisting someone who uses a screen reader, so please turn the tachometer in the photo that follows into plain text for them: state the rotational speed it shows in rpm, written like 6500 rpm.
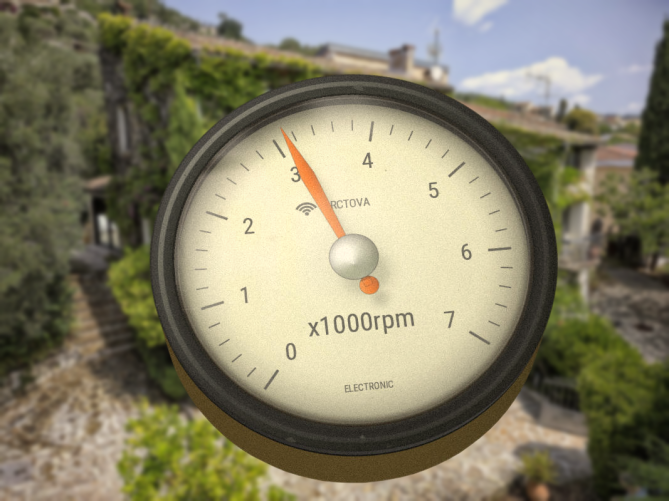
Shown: 3100 rpm
